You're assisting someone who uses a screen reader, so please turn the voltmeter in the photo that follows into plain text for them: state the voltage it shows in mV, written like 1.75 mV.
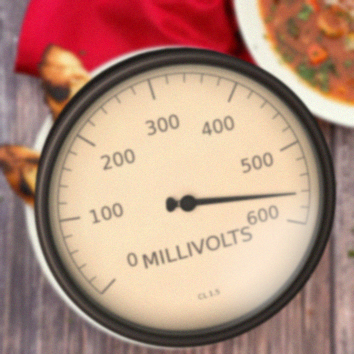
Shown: 560 mV
